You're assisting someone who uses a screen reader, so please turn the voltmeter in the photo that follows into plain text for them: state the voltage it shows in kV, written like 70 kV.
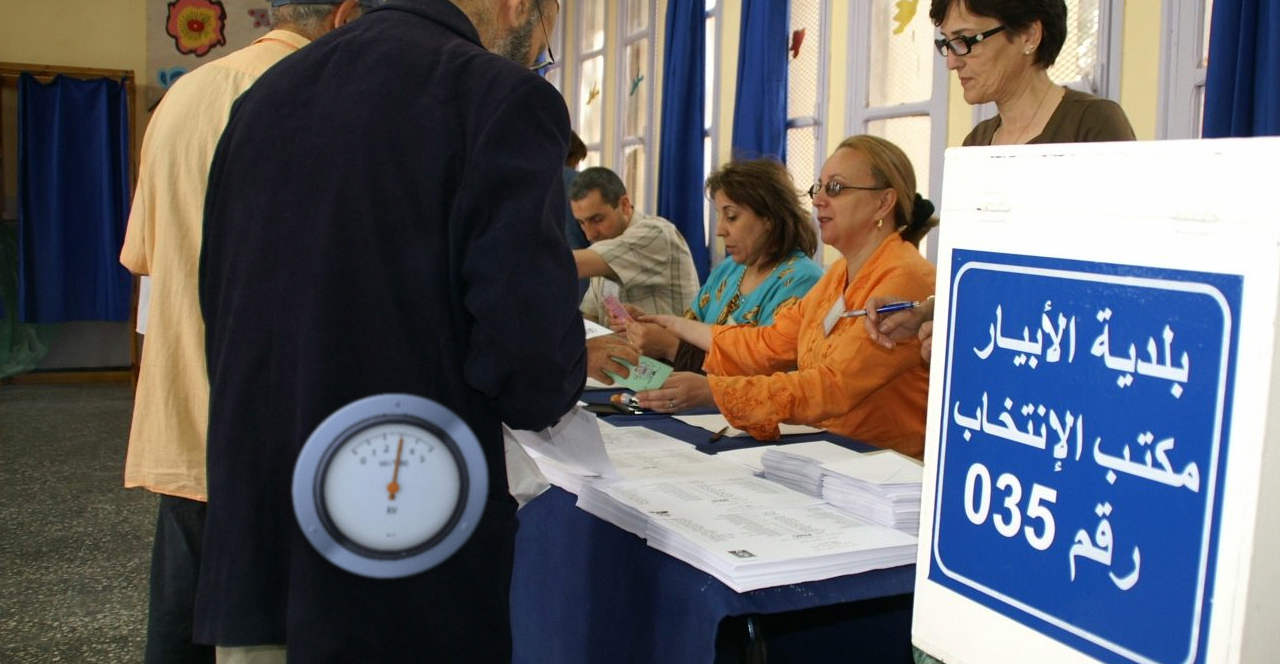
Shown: 3 kV
